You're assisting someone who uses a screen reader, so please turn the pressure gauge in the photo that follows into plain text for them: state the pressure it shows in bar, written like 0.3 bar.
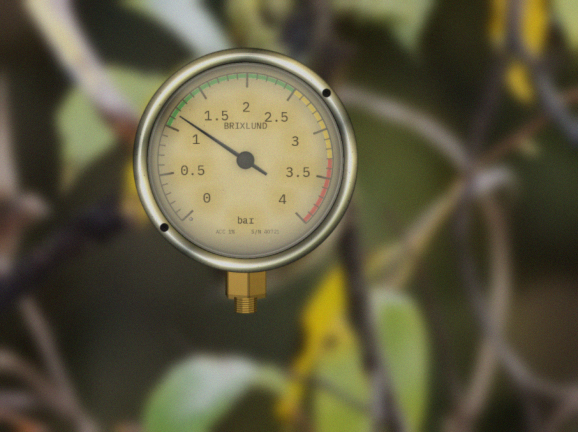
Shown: 1.15 bar
